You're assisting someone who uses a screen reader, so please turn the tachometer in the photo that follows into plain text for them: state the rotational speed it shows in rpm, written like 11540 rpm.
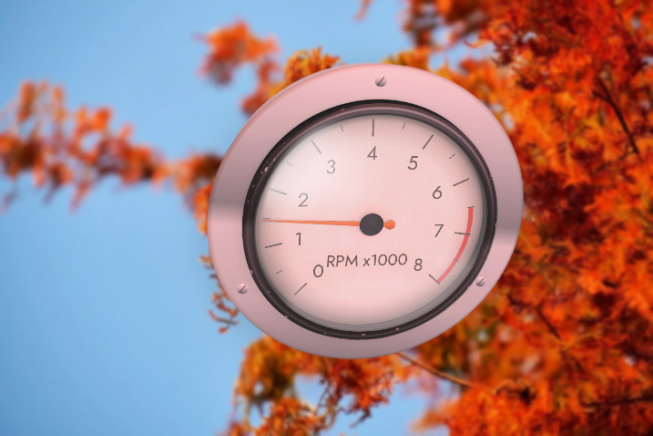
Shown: 1500 rpm
